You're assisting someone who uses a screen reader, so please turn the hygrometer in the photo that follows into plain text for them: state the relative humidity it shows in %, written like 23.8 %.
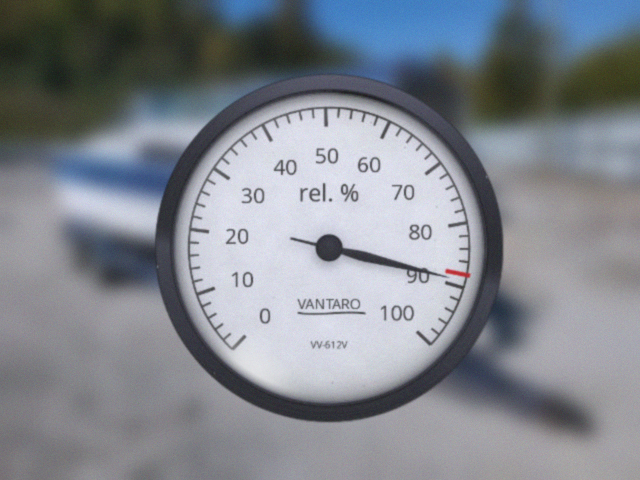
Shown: 89 %
